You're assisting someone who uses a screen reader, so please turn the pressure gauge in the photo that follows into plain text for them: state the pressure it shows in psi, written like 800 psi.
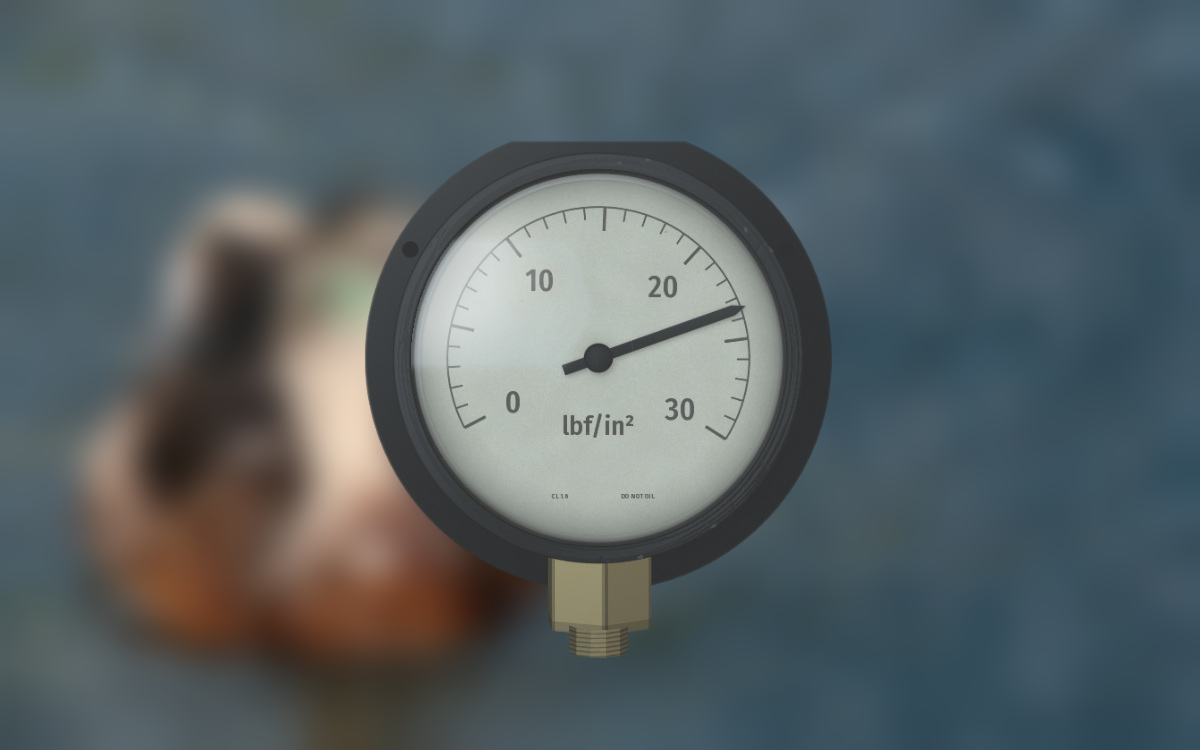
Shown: 23.5 psi
